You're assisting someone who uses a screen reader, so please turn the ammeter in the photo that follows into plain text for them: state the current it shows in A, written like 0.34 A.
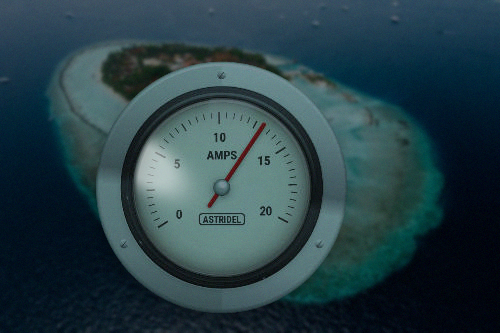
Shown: 13 A
